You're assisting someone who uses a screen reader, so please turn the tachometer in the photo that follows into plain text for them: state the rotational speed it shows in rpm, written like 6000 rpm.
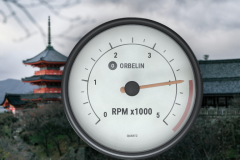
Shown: 4000 rpm
